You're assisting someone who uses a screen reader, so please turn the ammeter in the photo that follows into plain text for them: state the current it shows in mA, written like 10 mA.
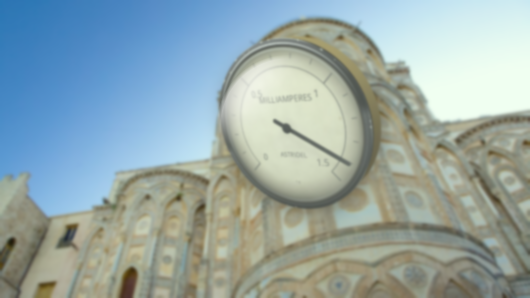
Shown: 1.4 mA
